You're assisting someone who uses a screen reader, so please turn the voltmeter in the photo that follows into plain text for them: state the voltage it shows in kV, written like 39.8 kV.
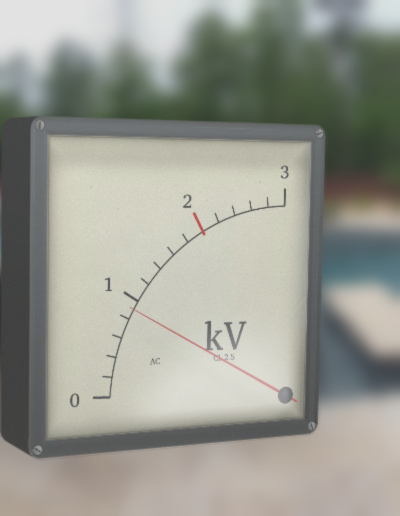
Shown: 0.9 kV
